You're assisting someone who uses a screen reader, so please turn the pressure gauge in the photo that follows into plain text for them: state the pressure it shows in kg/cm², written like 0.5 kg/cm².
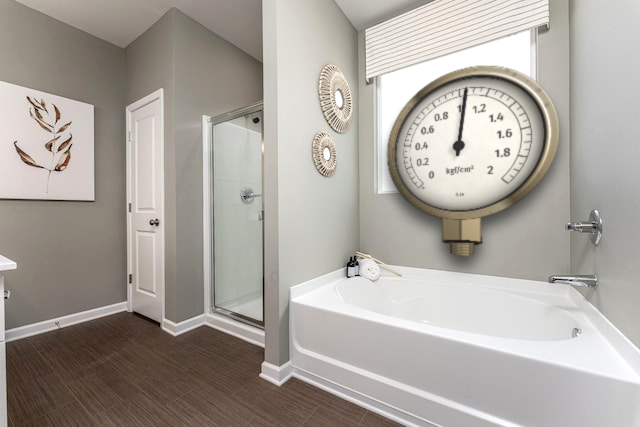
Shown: 1.05 kg/cm²
